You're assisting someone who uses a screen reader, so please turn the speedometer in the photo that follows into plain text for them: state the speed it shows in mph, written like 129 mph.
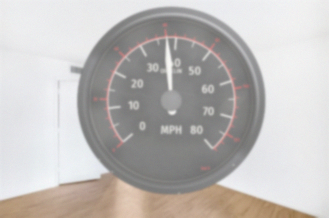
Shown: 37.5 mph
